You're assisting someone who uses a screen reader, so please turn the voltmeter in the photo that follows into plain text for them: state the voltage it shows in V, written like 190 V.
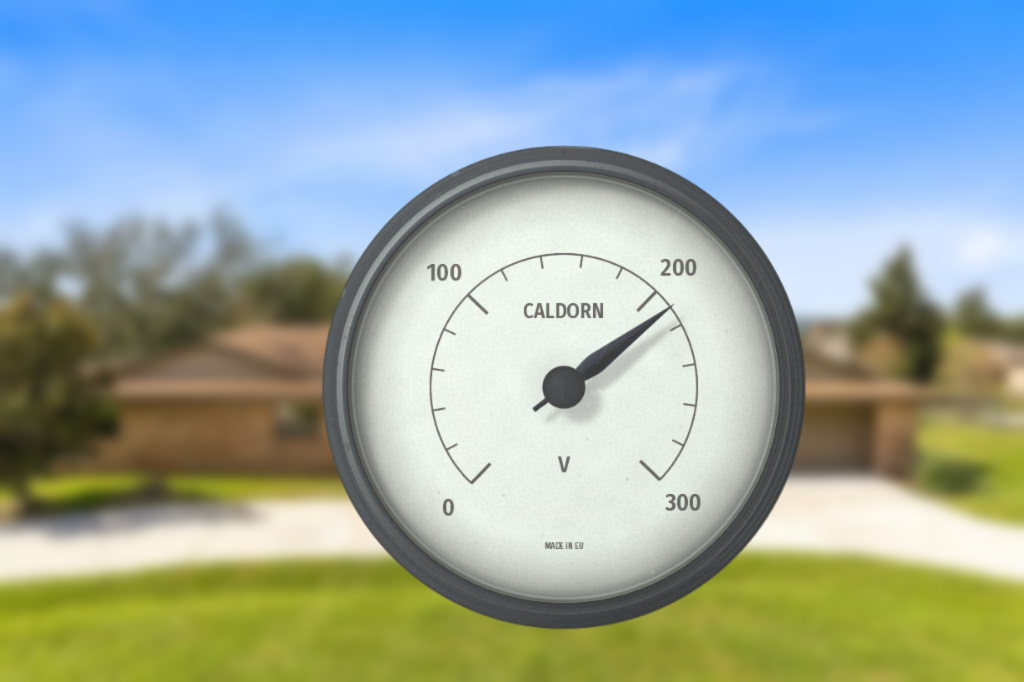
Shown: 210 V
